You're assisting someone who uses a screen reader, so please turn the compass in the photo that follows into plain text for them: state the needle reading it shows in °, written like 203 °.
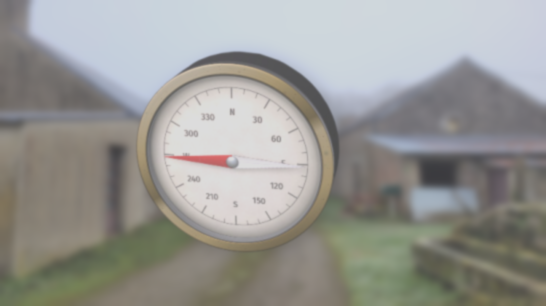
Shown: 270 °
